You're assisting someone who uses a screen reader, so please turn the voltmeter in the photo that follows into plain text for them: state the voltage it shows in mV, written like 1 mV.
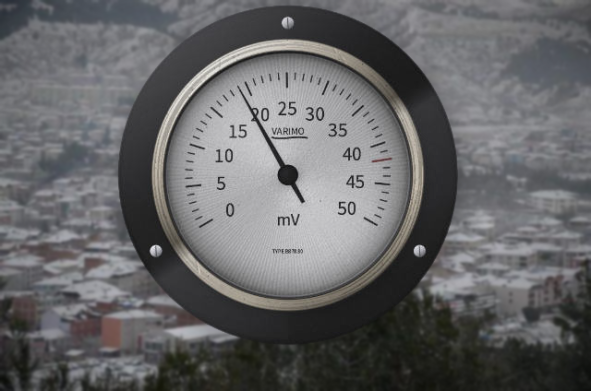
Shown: 19 mV
